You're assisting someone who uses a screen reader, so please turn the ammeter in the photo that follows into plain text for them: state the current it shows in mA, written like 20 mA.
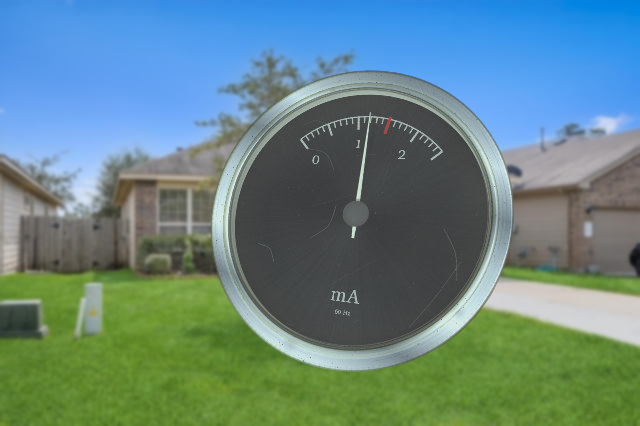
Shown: 1.2 mA
